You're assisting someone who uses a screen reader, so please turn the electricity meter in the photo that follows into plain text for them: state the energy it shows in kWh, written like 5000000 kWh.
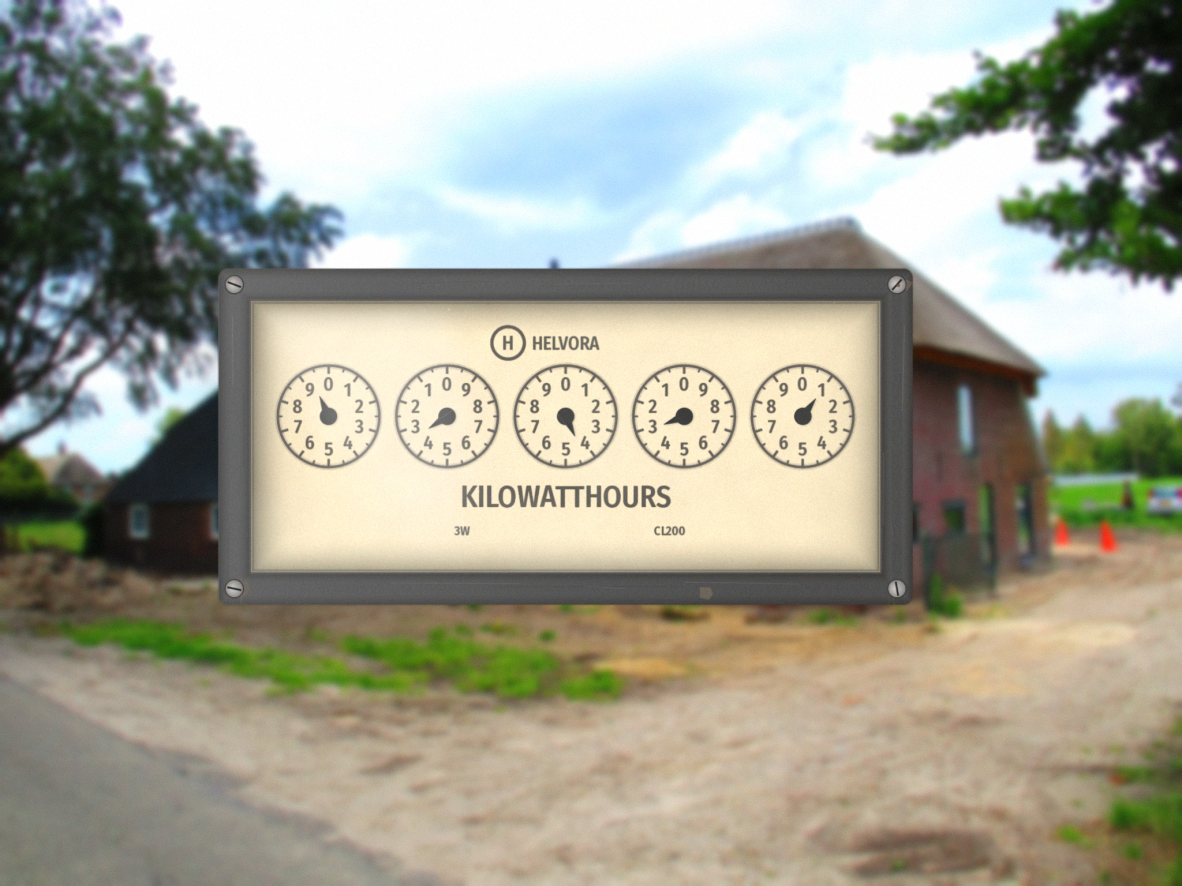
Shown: 93431 kWh
